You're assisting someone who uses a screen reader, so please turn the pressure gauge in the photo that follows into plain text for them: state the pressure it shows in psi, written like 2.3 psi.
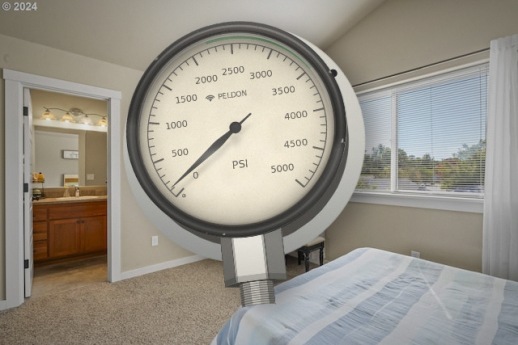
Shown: 100 psi
